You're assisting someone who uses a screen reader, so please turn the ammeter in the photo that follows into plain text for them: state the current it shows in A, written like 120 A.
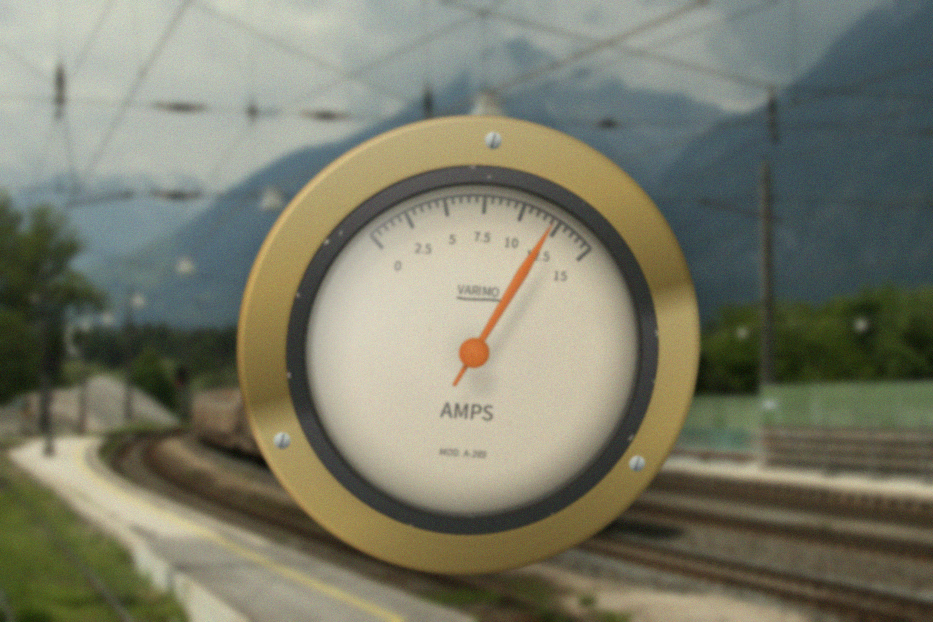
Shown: 12 A
